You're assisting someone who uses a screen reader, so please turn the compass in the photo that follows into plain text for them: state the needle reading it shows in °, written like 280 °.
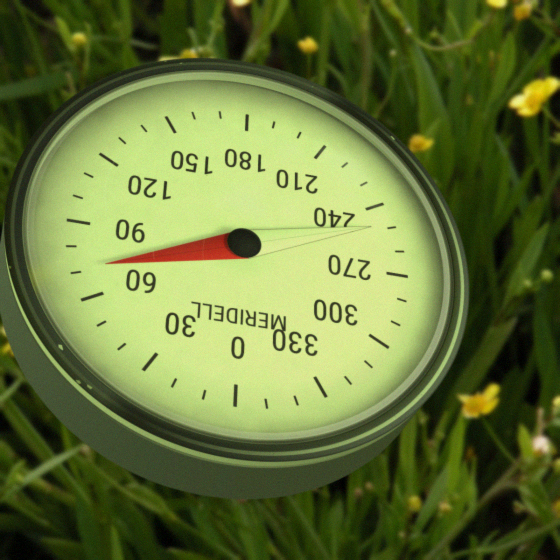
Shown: 70 °
